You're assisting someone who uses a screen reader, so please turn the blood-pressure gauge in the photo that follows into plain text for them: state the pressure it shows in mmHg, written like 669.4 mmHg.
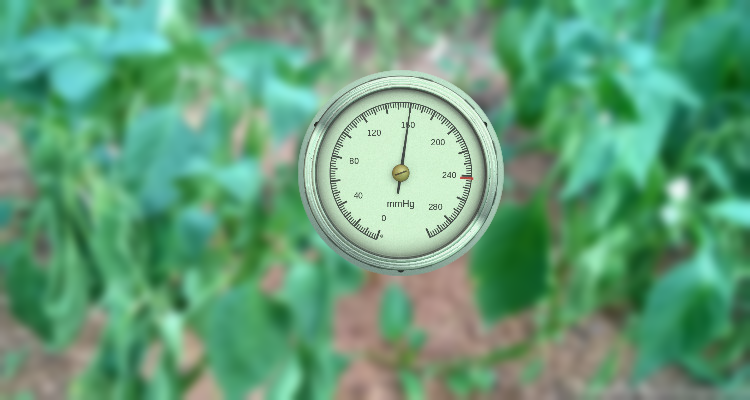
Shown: 160 mmHg
